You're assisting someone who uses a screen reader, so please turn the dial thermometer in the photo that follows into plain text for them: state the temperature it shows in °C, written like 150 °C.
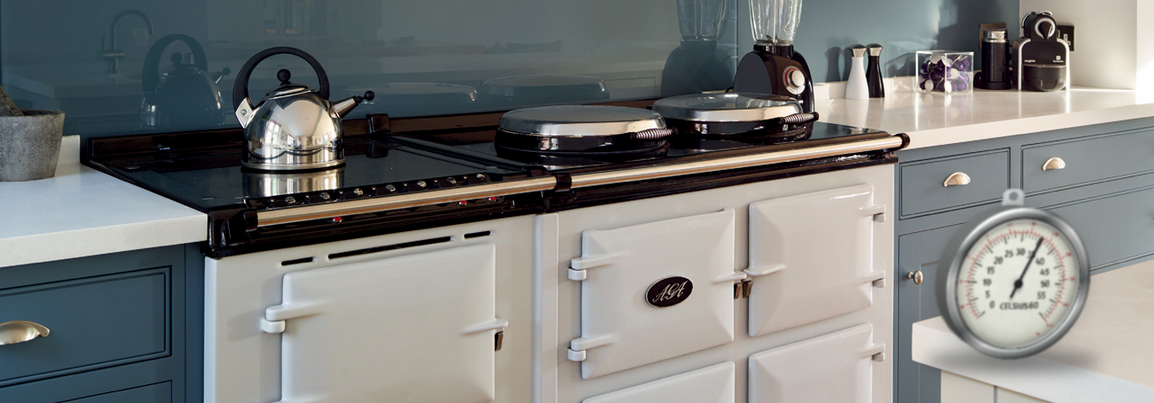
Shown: 35 °C
